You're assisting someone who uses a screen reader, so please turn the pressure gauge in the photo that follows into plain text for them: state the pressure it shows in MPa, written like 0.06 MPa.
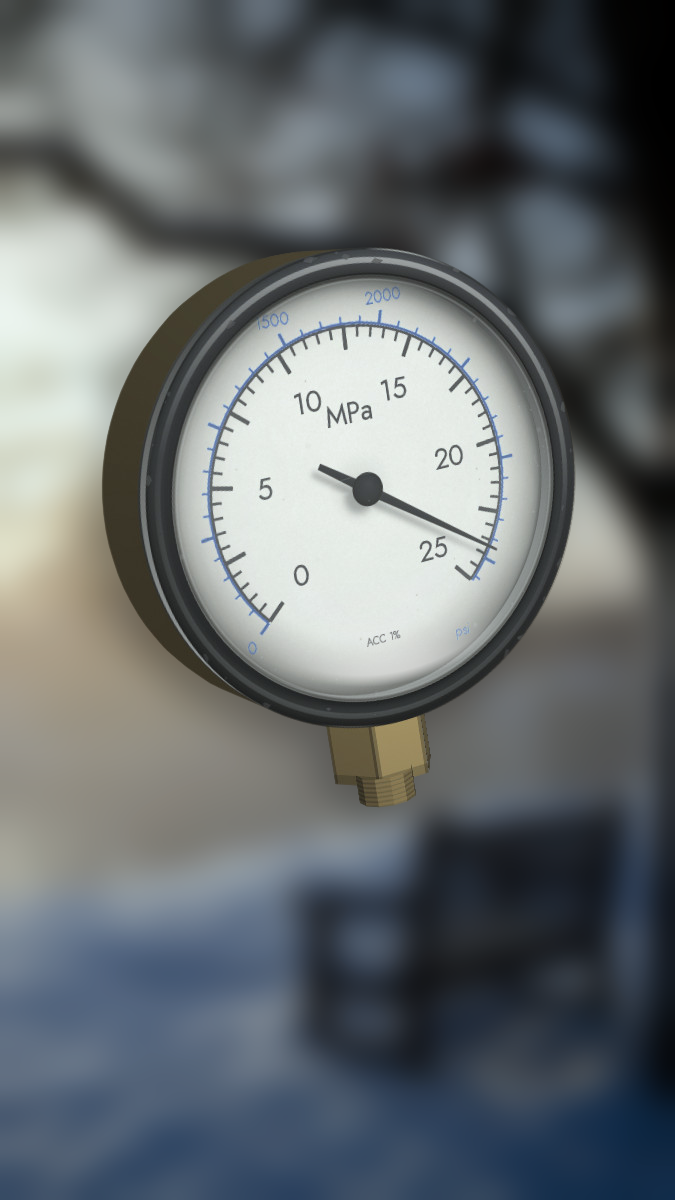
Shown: 23.75 MPa
